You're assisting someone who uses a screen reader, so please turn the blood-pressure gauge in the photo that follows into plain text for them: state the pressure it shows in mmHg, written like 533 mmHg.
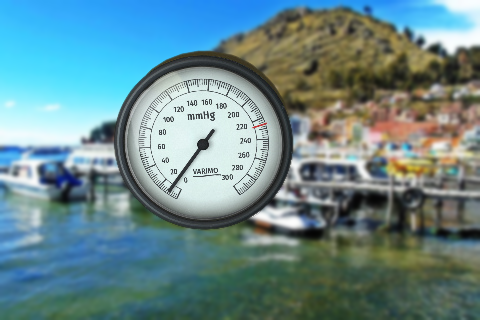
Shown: 10 mmHg
